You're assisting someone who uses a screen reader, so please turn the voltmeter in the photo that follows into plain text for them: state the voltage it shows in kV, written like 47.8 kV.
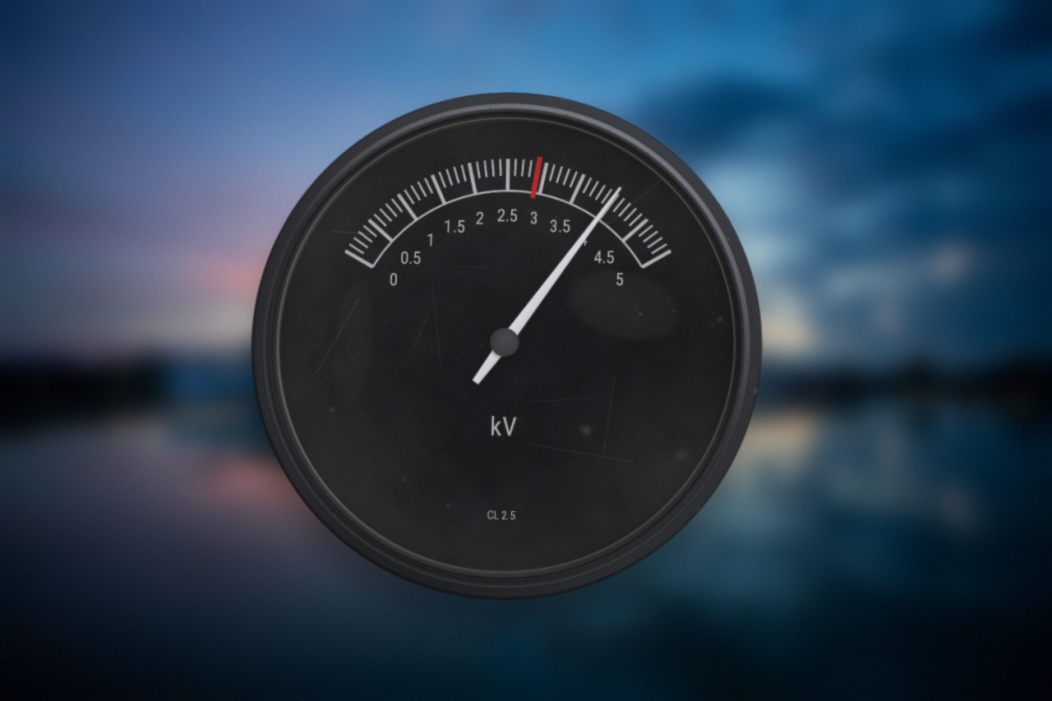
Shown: 4 kV
